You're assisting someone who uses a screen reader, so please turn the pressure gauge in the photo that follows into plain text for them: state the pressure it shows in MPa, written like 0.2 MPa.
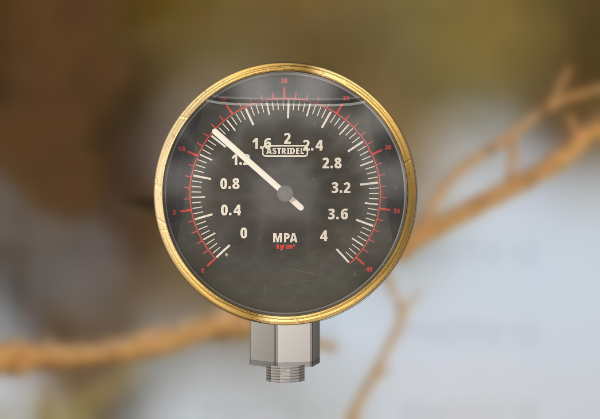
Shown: 1.25 MPa
